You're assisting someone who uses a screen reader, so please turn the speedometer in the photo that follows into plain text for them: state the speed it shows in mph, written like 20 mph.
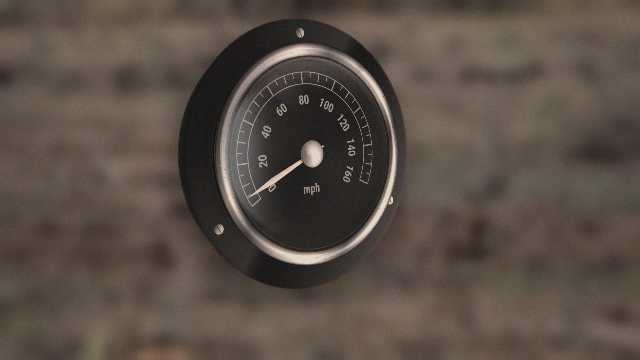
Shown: 5 mph
